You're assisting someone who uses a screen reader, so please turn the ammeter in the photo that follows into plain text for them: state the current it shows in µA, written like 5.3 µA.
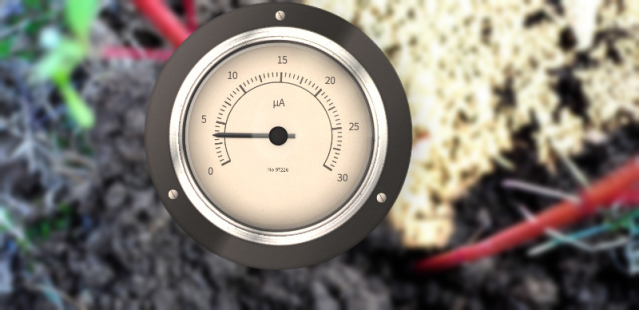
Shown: 3.5 µA
